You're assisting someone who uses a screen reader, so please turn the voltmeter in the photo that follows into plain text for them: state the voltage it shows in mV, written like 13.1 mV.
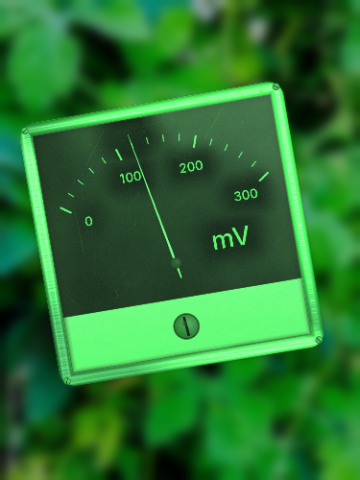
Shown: 120 mV
